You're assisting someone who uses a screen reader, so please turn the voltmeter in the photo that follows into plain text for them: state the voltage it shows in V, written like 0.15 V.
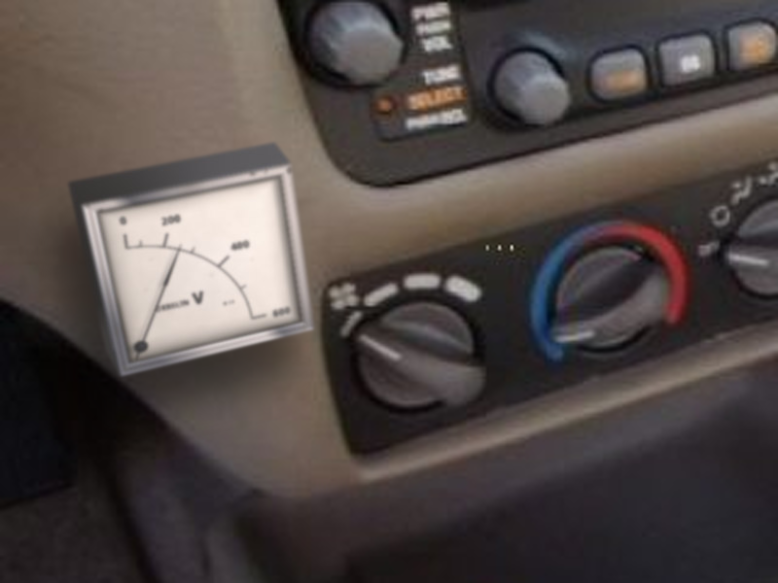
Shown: 250 V
